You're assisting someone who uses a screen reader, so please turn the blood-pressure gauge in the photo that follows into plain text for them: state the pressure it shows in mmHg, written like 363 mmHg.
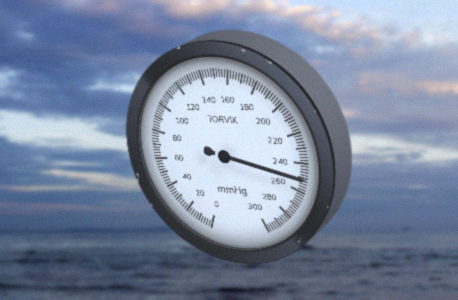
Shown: 250 mmHg
